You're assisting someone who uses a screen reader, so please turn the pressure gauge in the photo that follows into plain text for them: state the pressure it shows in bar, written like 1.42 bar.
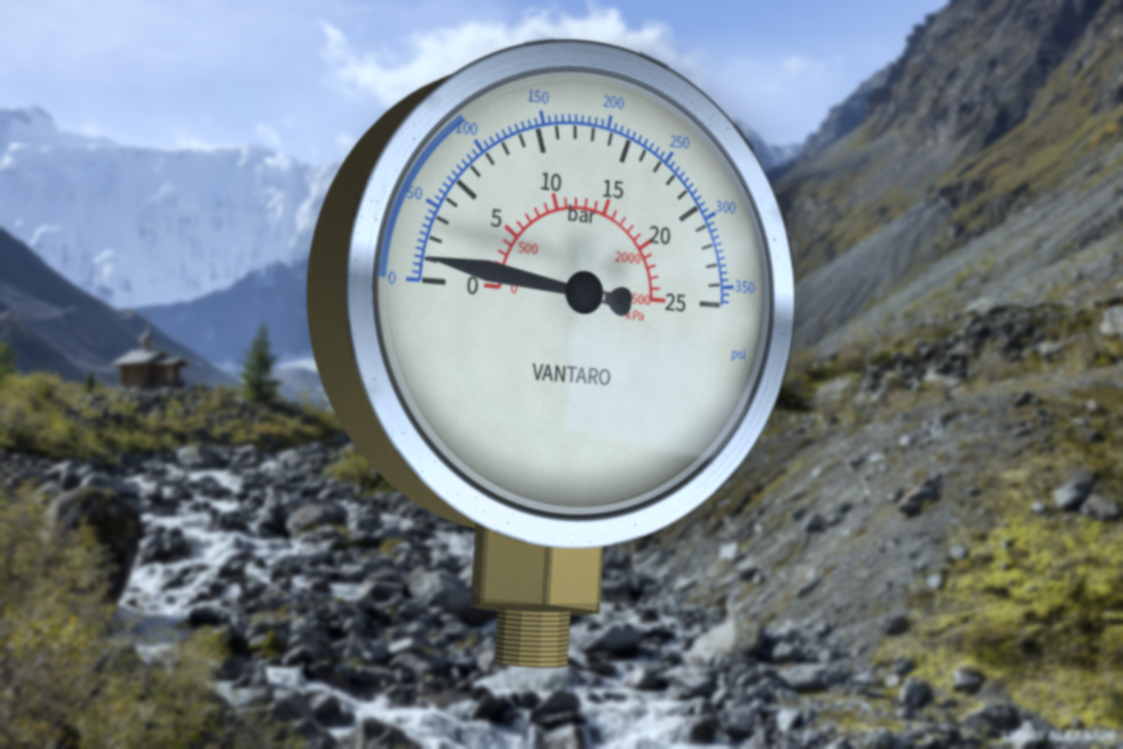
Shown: 1 bar
